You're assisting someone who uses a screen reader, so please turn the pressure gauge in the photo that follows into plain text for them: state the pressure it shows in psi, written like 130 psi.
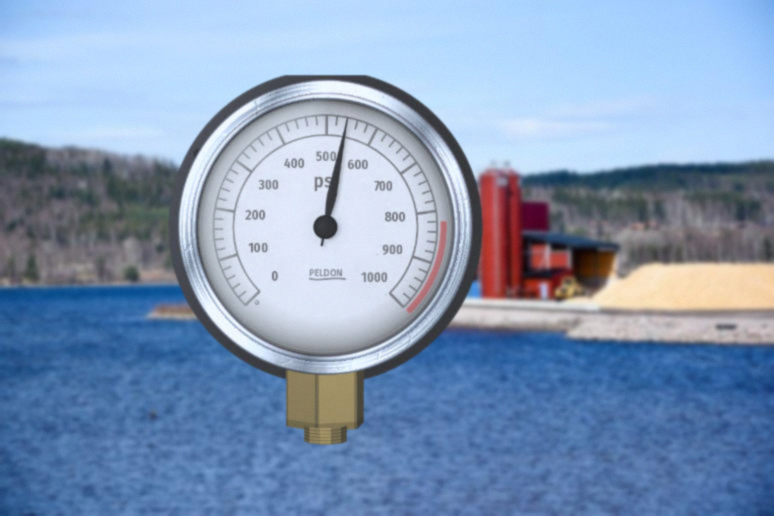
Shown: 540 psi
